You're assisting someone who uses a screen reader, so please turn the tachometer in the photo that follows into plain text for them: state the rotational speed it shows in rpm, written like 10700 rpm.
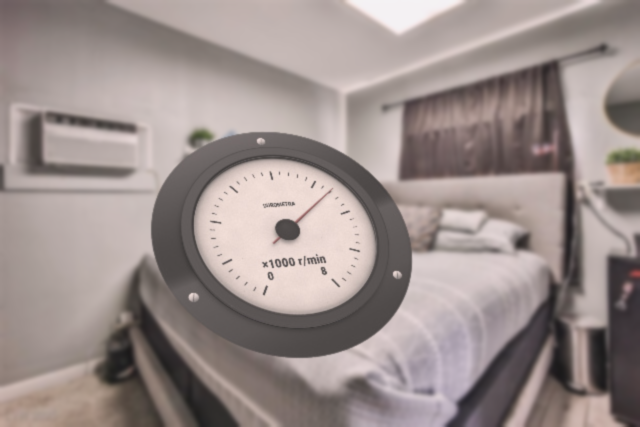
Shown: 5400 rpm
